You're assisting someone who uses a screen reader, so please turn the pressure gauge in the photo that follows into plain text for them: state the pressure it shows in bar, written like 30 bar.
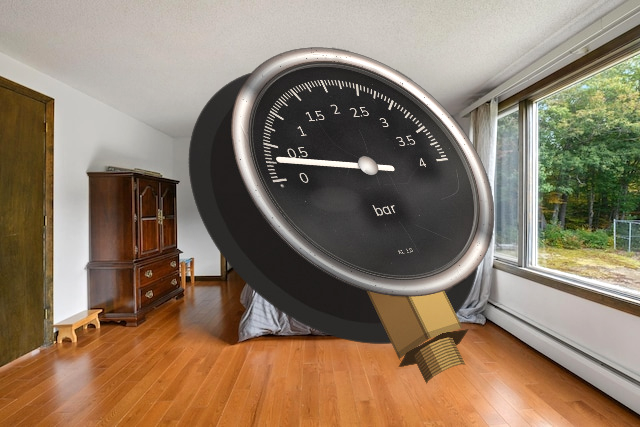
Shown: 0.25 bar
